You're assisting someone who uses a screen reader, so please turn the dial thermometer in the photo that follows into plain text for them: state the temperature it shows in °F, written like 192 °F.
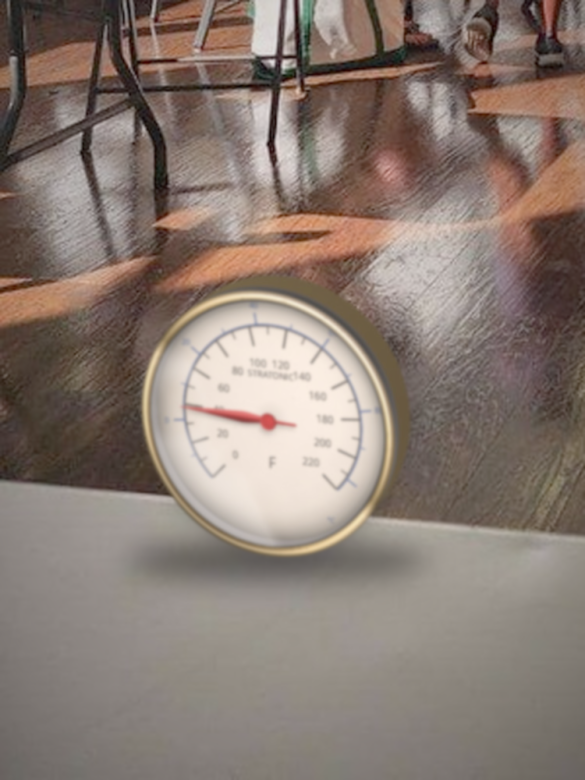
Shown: 40 °F
